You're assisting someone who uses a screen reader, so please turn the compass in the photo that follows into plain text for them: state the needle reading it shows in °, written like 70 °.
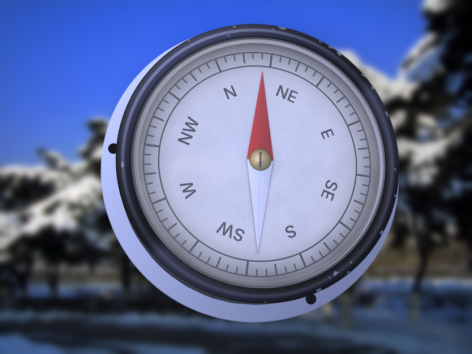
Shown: 25 °
